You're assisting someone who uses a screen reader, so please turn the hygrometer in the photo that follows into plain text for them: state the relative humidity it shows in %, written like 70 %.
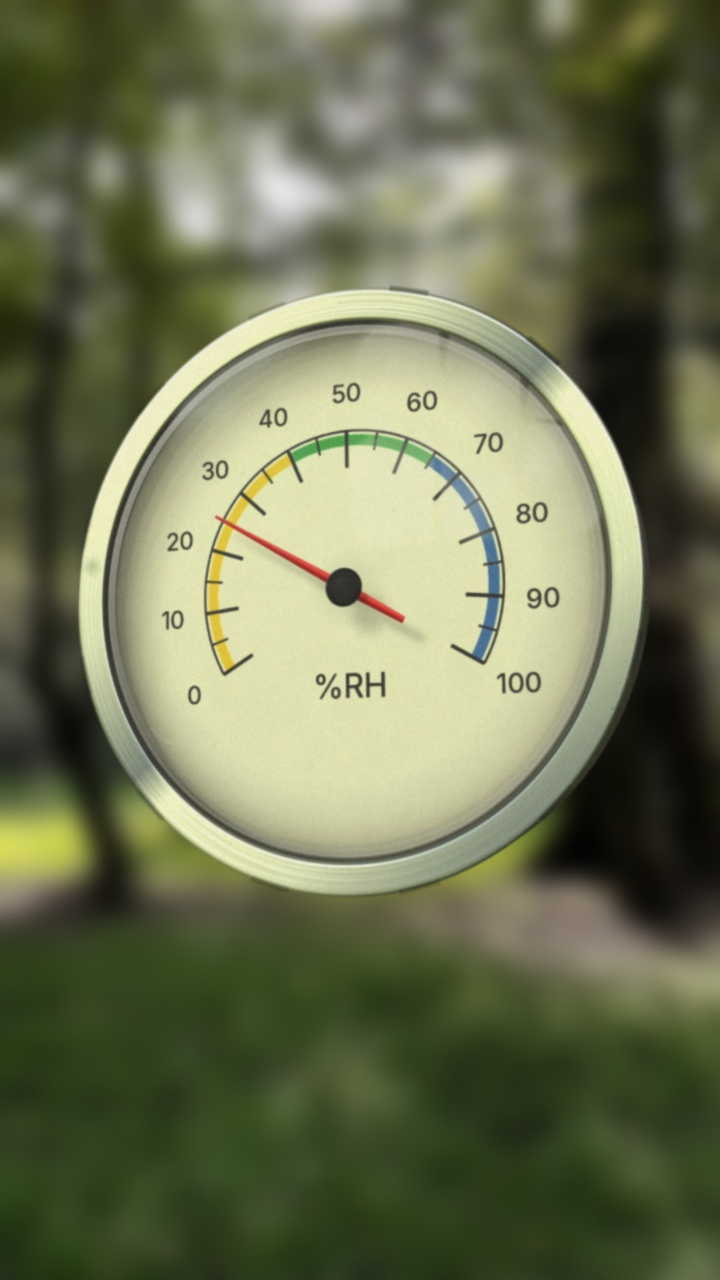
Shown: 25 %
